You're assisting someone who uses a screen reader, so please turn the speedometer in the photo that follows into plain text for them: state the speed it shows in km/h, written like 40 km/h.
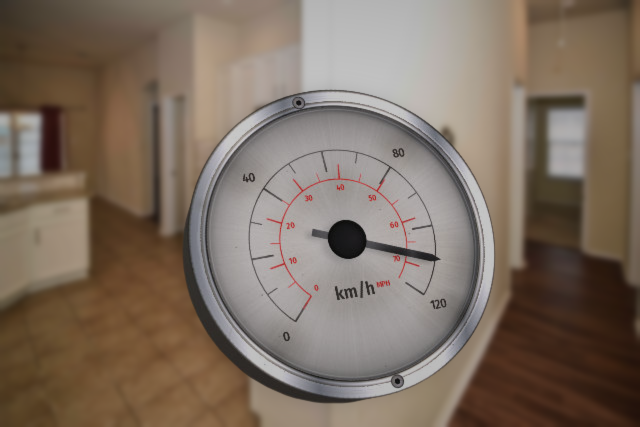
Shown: 110 km/h
